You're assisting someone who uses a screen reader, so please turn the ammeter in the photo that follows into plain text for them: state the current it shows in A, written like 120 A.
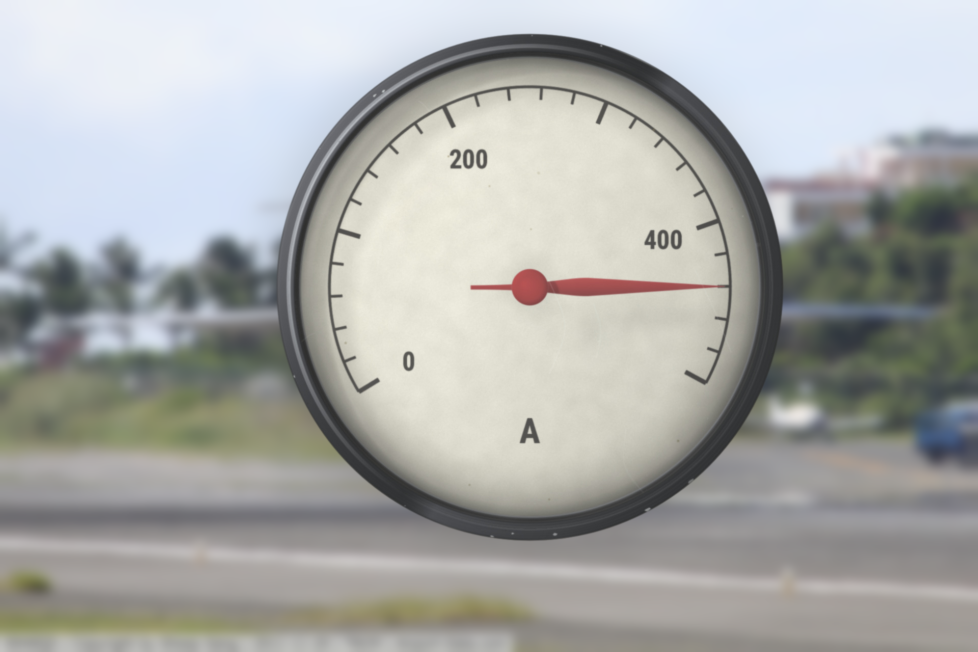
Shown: 440 A
